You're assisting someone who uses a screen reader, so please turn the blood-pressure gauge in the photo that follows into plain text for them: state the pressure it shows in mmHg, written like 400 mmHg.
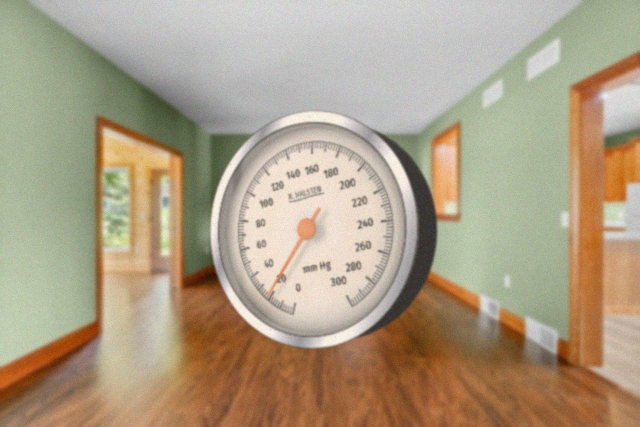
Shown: 20 mmHg
